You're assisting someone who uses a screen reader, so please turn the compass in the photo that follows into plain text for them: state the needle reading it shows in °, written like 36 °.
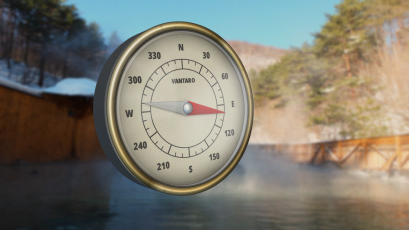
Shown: 100 °
